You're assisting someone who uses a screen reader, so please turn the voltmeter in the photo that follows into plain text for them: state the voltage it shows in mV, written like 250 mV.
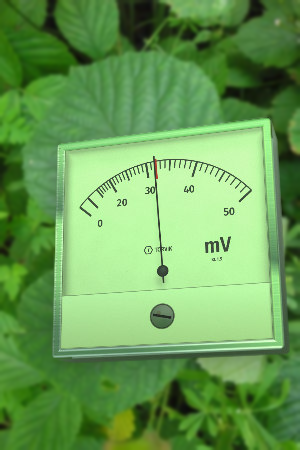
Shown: 32 mV
